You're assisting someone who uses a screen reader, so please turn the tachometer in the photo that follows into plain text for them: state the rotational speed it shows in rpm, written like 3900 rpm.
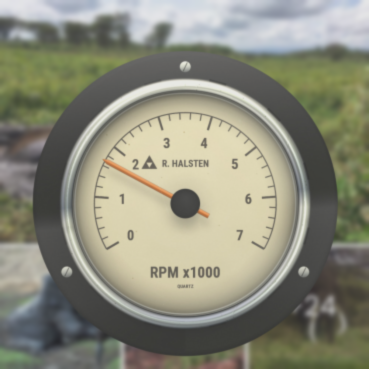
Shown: 1700 rpm
